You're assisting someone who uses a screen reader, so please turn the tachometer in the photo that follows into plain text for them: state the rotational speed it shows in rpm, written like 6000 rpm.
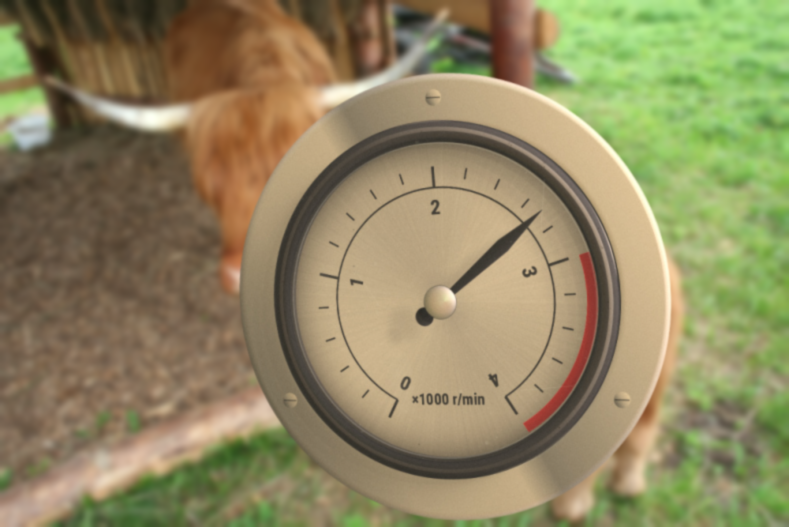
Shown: 2700 rpm
